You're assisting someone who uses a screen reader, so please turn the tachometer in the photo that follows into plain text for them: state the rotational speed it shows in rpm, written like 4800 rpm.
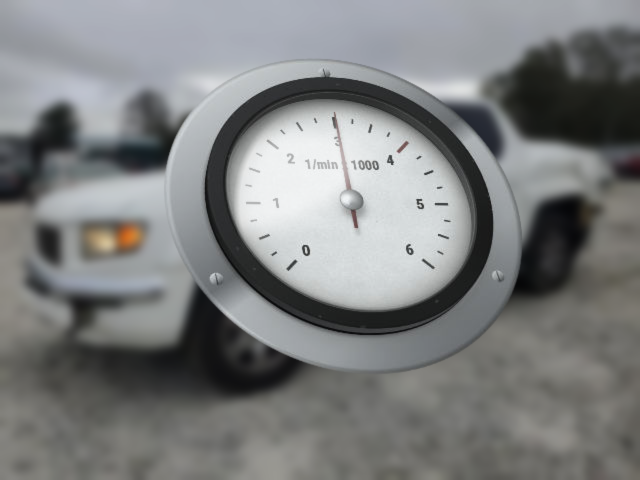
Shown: 3000 rpm
